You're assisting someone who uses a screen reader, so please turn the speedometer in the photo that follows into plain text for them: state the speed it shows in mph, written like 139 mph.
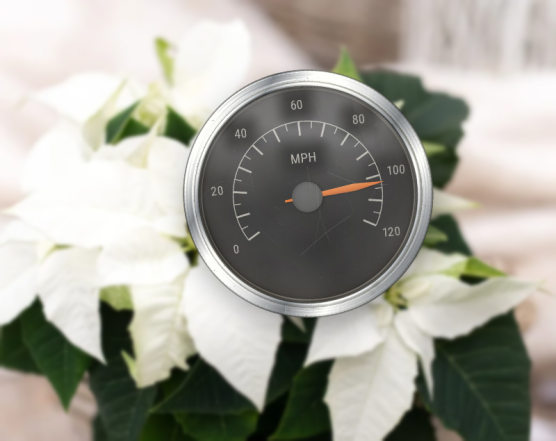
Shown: 102.5 mph
